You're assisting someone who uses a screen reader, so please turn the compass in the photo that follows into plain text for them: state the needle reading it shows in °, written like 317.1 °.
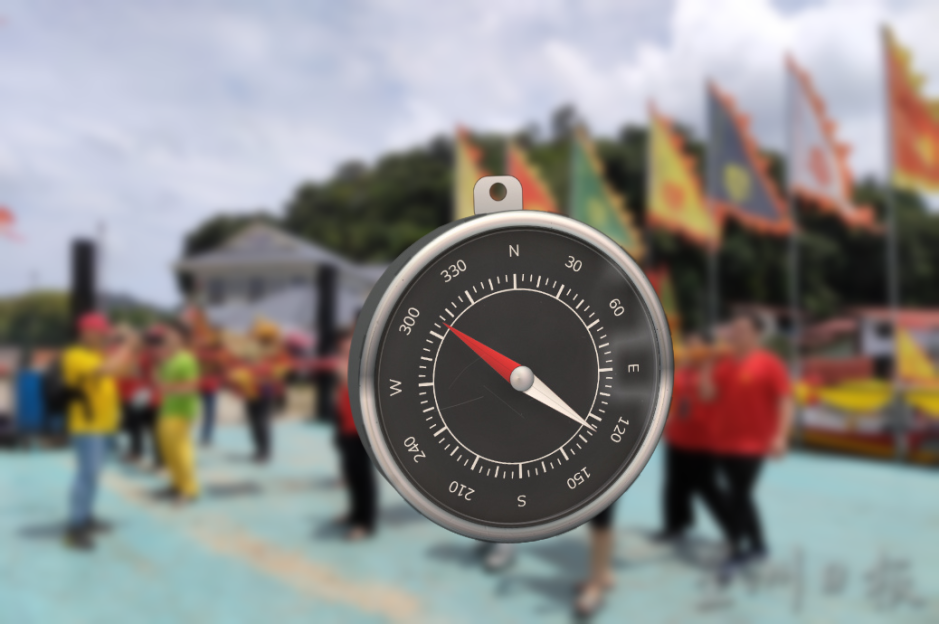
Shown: 307.5 °
